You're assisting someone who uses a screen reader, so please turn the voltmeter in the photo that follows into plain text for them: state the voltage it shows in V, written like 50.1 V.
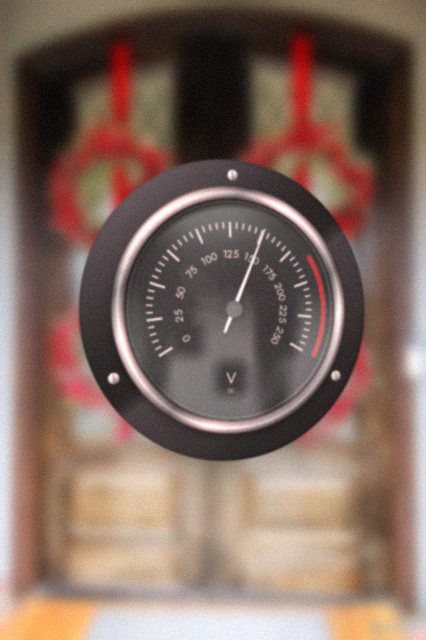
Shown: 150 V
